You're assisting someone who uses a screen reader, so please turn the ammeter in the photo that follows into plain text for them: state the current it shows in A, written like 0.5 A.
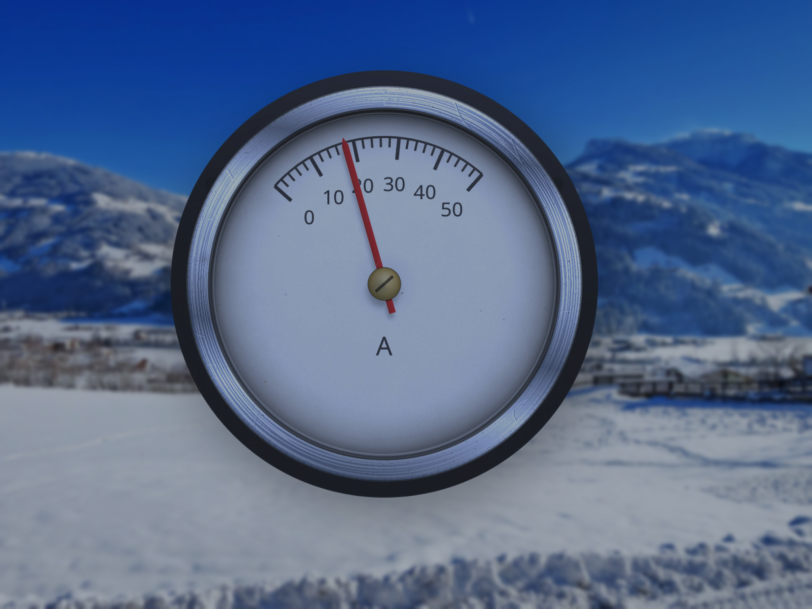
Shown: 18 A
